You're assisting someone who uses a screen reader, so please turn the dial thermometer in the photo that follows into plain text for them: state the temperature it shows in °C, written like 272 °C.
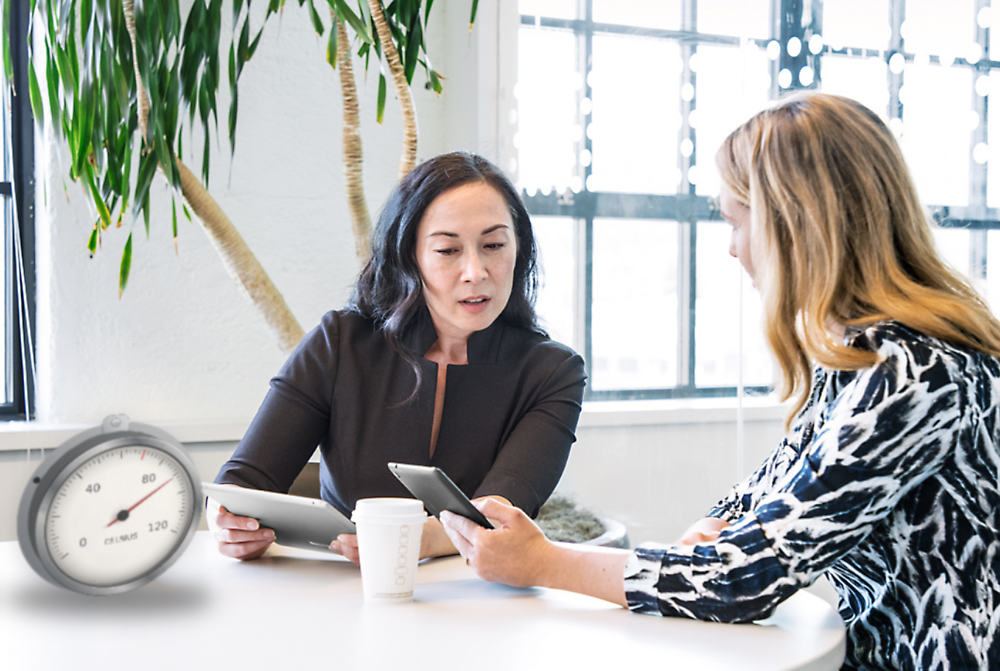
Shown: 90 °C
